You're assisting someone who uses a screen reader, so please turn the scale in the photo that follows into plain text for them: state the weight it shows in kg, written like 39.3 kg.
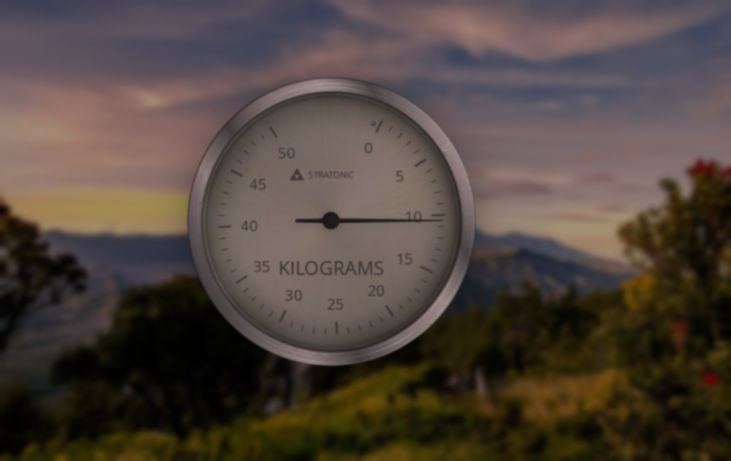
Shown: 10.5 kg
